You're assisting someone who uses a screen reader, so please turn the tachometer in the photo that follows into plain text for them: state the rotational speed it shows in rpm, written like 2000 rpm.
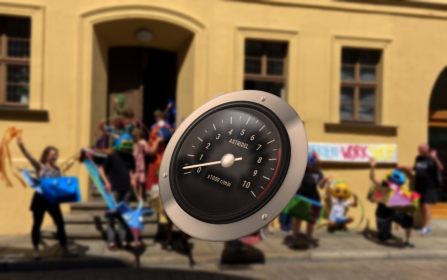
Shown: 250 rpm
